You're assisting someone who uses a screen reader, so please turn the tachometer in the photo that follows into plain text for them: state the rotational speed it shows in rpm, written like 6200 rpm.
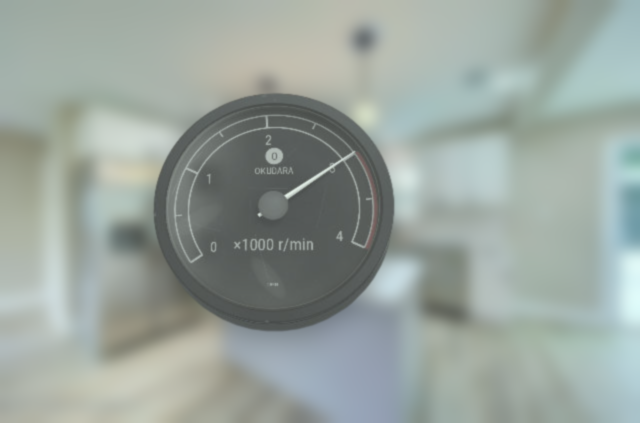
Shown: 3000 rpm
